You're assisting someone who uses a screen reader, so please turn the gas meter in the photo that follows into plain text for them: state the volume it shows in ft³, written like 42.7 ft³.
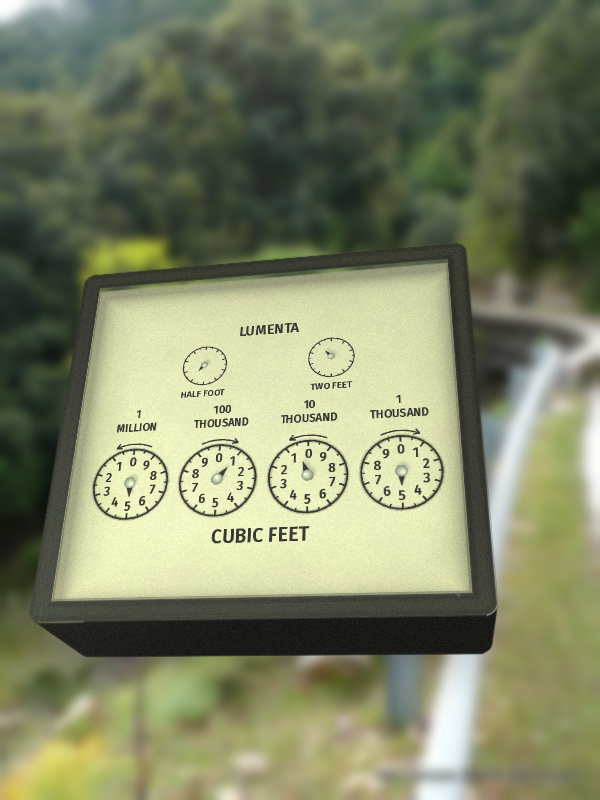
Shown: 510500 ft³
